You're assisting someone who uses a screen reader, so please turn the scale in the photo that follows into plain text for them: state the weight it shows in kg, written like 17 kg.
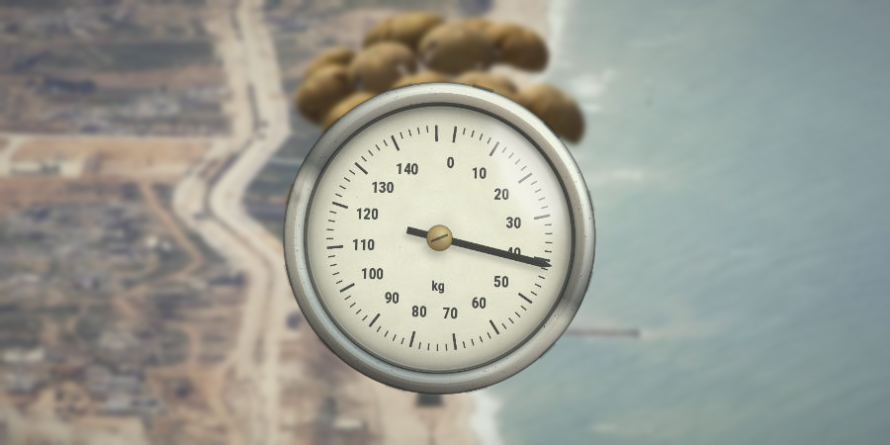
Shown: 41 kg
